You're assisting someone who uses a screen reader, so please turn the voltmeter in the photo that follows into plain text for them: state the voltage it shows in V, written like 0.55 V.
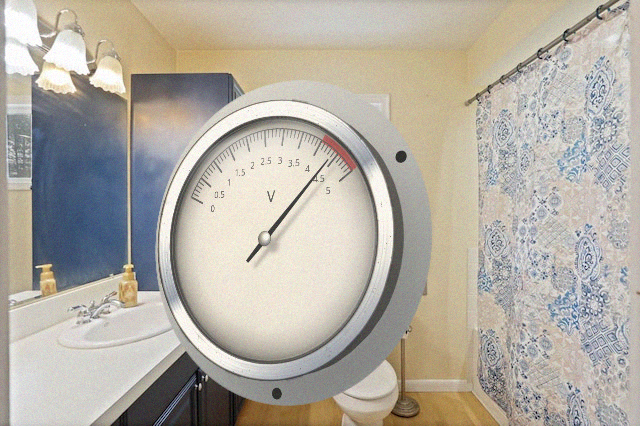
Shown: 4.5 V
